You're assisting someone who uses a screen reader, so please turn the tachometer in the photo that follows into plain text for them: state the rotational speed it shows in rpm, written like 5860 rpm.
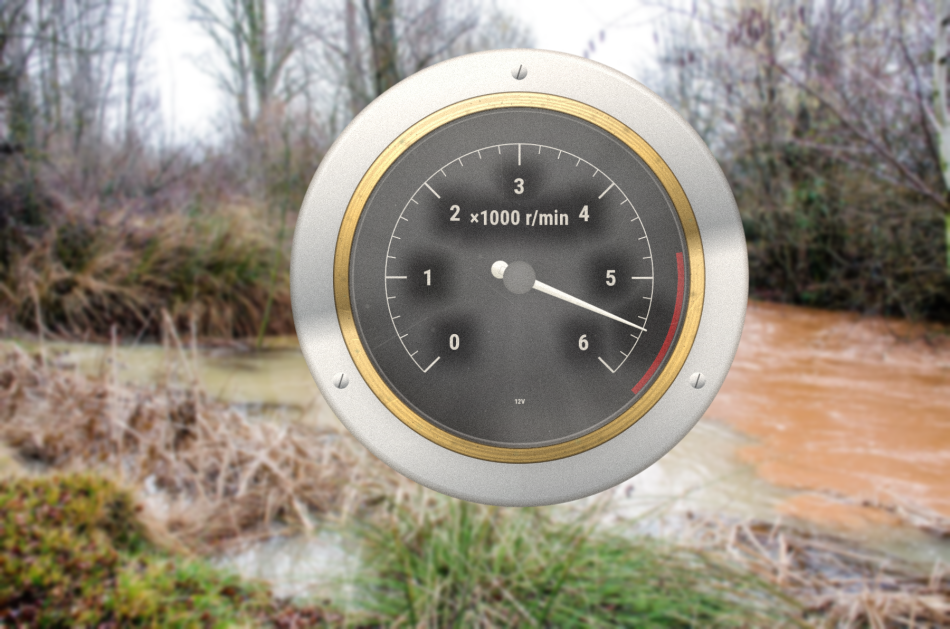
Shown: 5500 rpm
